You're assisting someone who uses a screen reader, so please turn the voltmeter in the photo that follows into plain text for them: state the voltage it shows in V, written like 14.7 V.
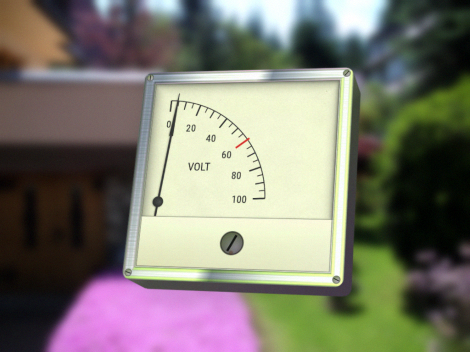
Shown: 5 V
